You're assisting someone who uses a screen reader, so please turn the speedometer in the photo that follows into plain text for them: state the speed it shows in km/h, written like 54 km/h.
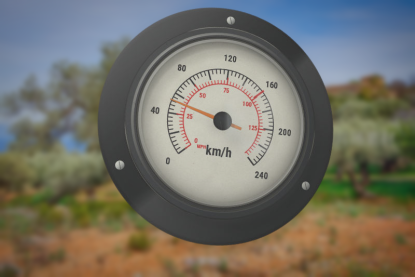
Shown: 52 km/h
